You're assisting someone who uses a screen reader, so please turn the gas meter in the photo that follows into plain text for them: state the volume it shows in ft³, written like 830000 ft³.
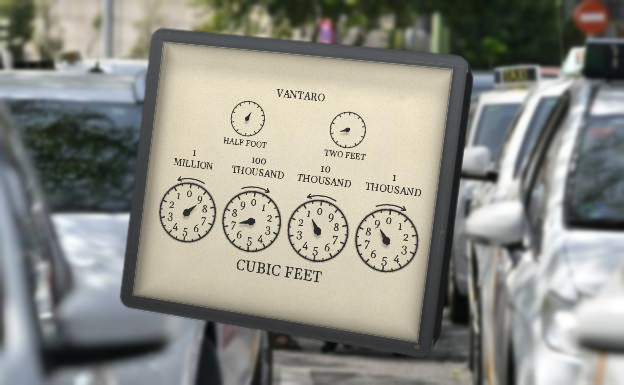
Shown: 870900 ft³
